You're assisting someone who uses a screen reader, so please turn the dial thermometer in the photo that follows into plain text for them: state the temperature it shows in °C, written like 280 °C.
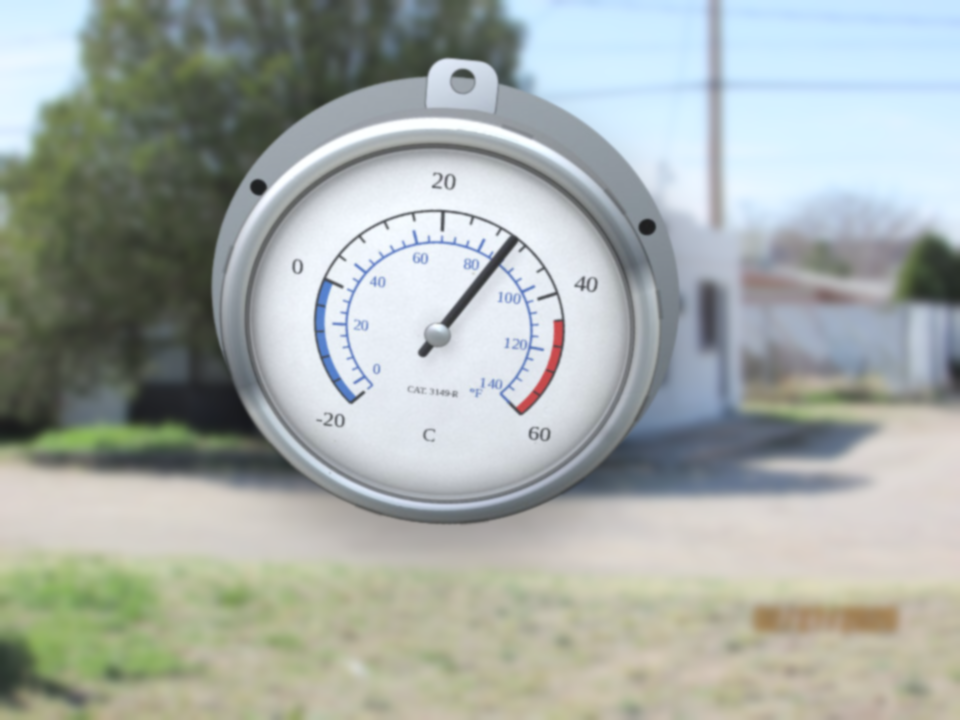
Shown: 30 °C
